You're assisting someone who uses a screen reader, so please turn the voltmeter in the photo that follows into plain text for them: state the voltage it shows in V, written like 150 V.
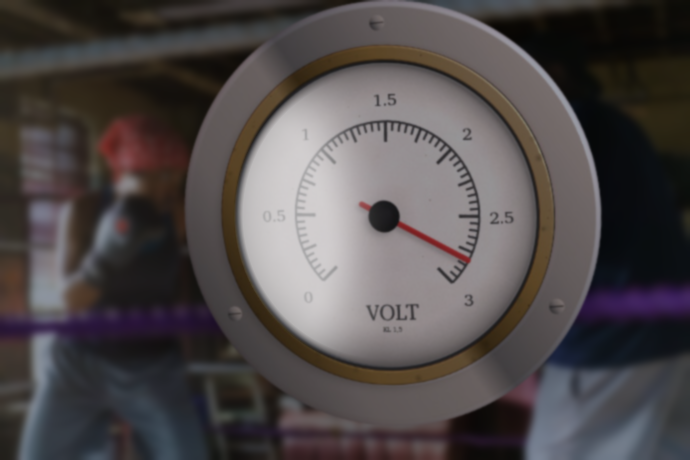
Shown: 2.8 V
